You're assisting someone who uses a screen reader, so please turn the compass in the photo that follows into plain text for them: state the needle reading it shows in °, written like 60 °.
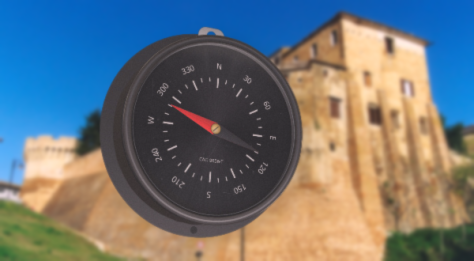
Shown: 290 °
